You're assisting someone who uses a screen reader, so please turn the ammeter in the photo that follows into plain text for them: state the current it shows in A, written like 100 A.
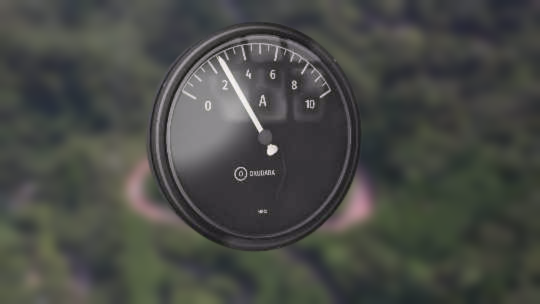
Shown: 2.5 A
